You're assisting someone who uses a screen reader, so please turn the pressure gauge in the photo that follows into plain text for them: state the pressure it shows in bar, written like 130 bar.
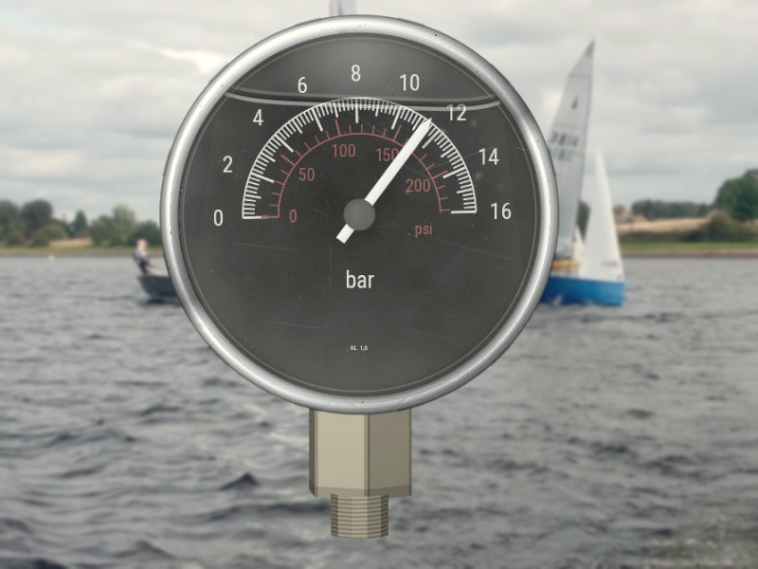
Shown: 11.4 bar
